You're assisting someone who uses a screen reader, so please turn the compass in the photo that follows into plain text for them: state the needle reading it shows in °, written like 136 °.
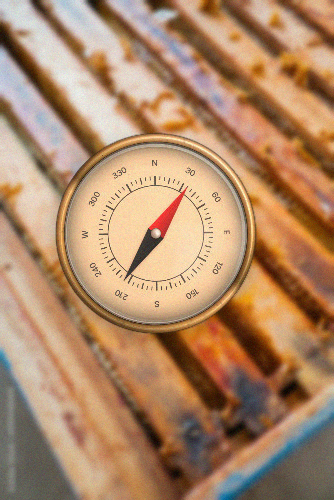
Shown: 35 °
